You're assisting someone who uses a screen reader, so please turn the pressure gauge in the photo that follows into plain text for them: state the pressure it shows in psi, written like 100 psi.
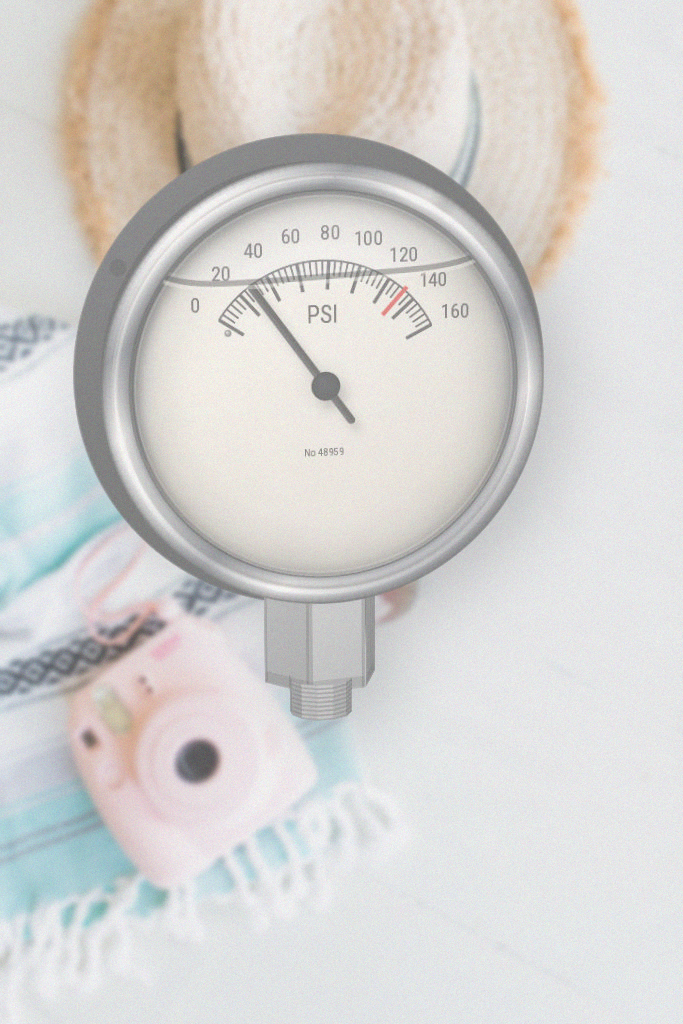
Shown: 28 psi
